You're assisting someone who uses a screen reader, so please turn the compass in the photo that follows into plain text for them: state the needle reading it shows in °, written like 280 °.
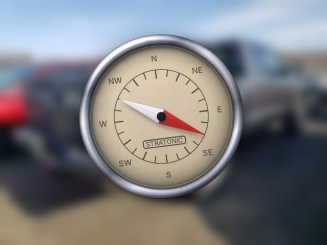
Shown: 120 °
